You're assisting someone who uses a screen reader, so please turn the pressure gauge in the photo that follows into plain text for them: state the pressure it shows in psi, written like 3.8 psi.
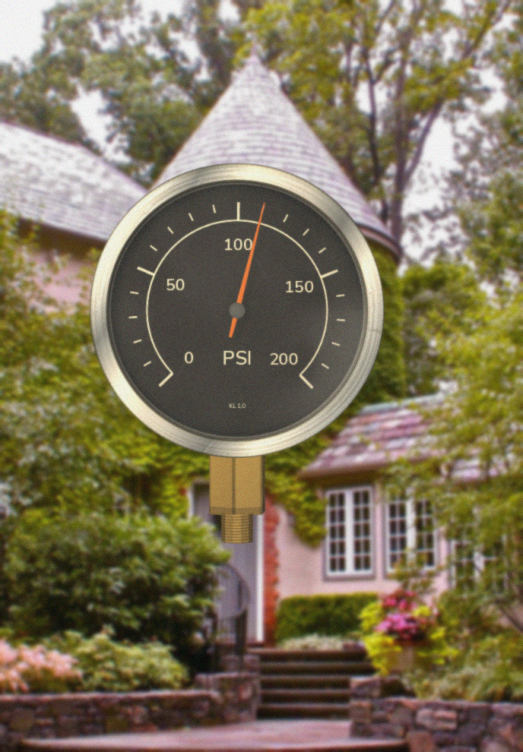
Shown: 110 psi
